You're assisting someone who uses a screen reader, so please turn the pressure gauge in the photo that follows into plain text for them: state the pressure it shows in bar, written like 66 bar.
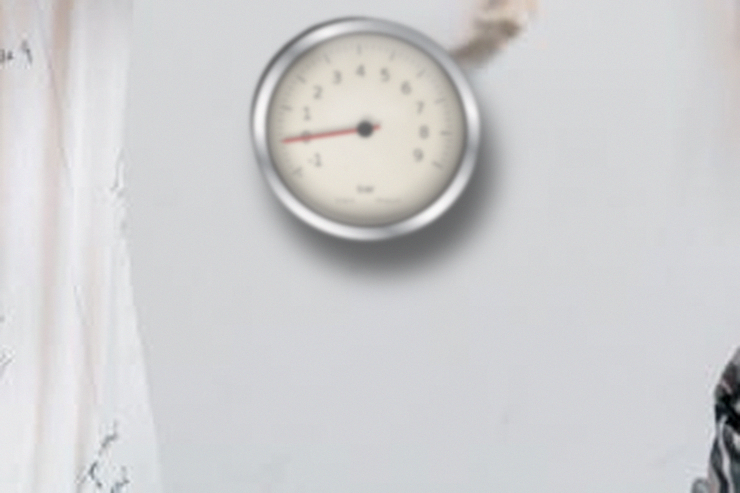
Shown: 0 bar
